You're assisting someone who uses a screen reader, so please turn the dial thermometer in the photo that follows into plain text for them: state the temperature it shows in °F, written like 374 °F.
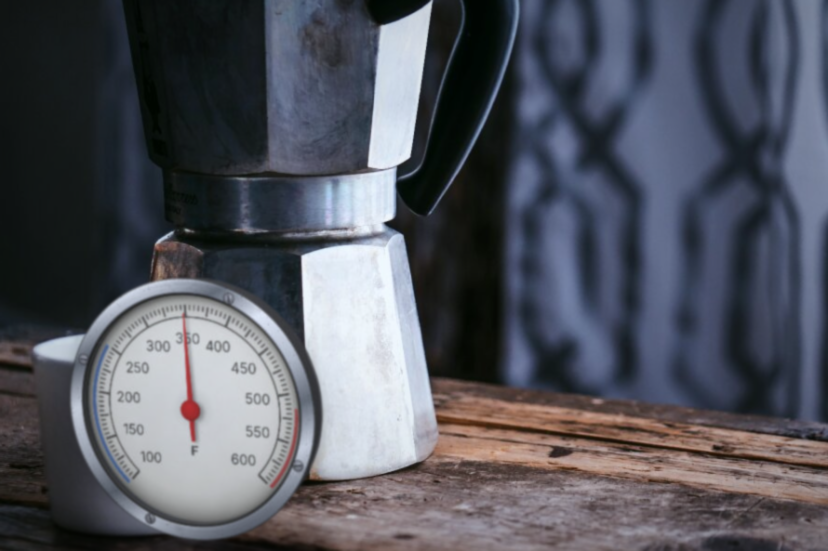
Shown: 350 °F
